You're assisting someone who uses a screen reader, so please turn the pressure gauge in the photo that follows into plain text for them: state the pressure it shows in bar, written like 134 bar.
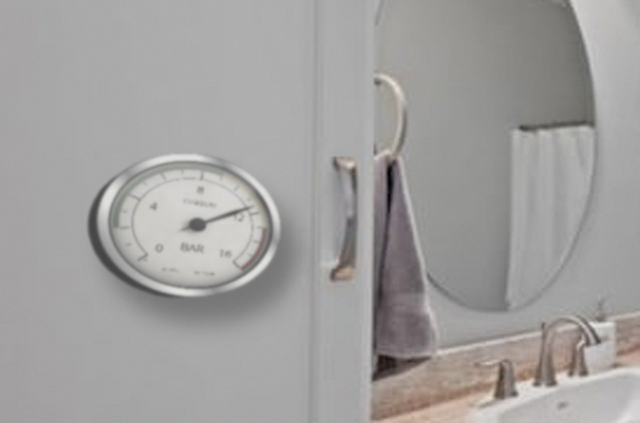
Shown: 11.5 bar
